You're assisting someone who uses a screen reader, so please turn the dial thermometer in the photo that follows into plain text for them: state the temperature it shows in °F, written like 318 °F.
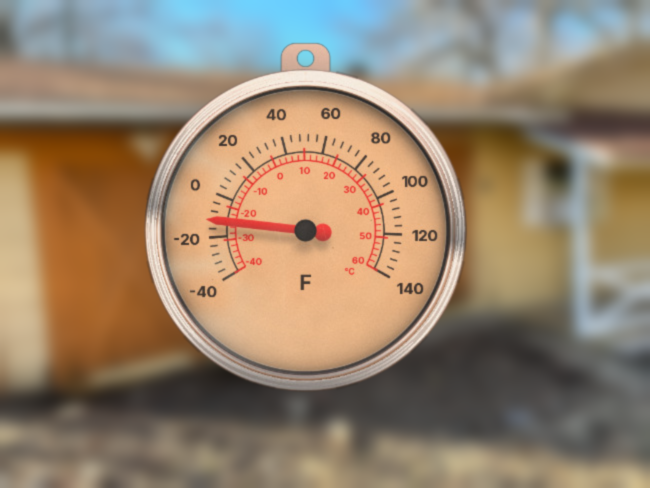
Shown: -12 °F
